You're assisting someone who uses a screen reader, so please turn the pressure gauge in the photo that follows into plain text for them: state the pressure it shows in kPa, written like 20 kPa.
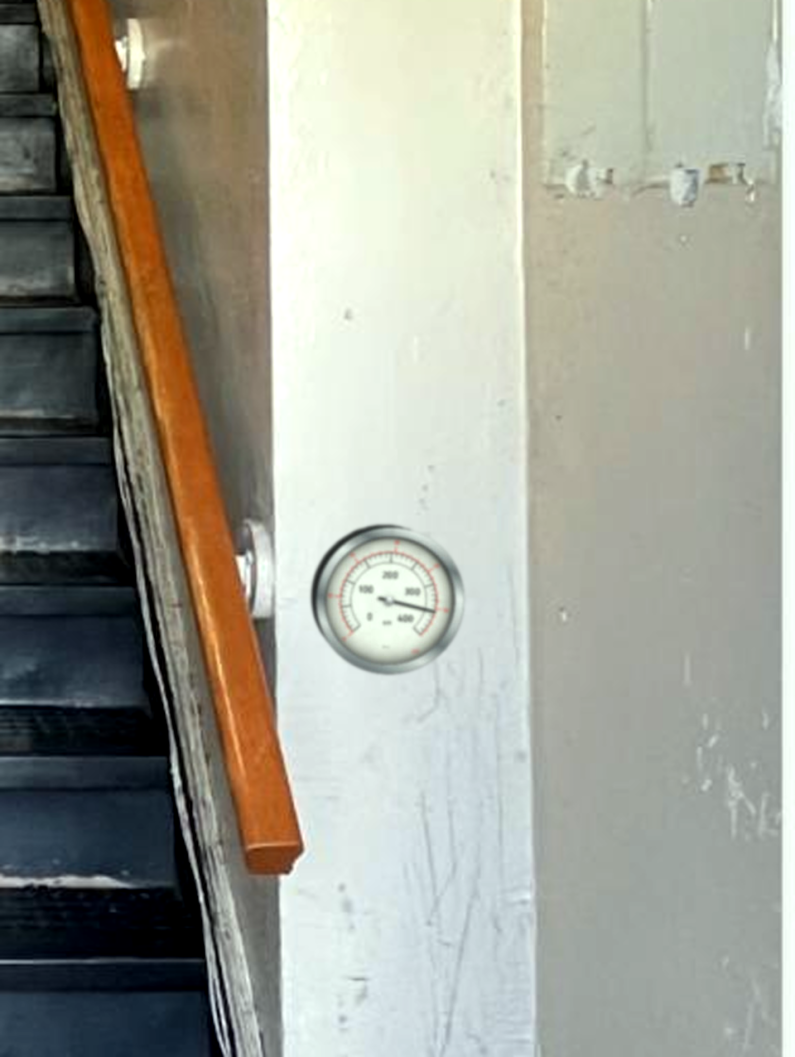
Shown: 350 kPa
